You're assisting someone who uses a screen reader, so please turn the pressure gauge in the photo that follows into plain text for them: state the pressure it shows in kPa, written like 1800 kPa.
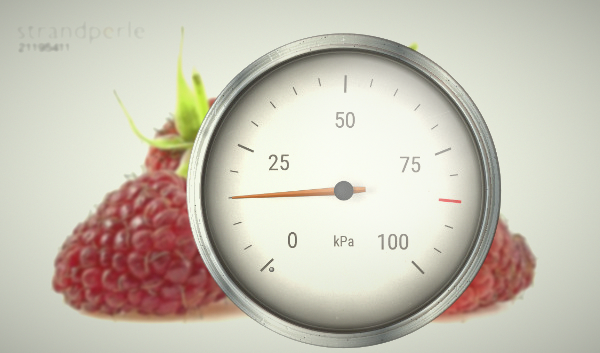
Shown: 15 kPa
